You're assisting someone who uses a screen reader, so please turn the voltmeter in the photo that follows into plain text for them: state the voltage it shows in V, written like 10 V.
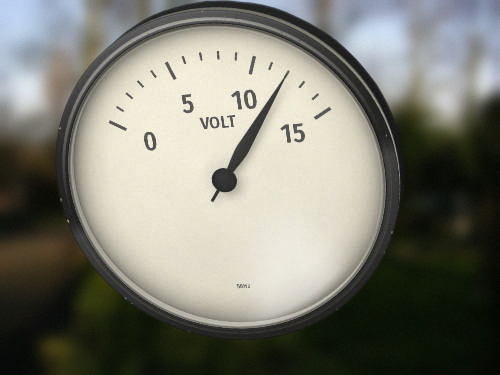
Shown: 12 V
